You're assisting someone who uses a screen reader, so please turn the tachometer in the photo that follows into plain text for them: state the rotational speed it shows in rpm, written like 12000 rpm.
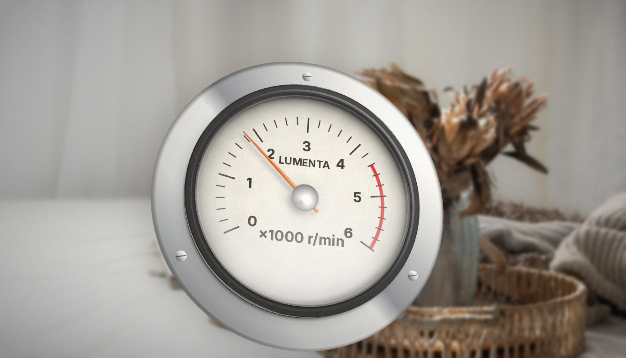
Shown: 1800 rpm
